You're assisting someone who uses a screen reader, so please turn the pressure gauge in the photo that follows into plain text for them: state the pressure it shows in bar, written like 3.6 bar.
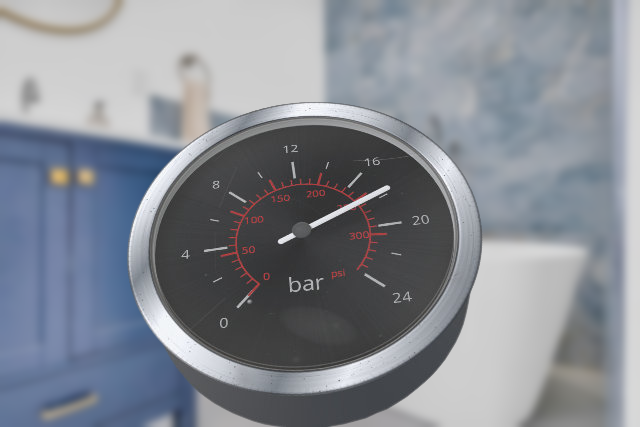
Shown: 18 bar
